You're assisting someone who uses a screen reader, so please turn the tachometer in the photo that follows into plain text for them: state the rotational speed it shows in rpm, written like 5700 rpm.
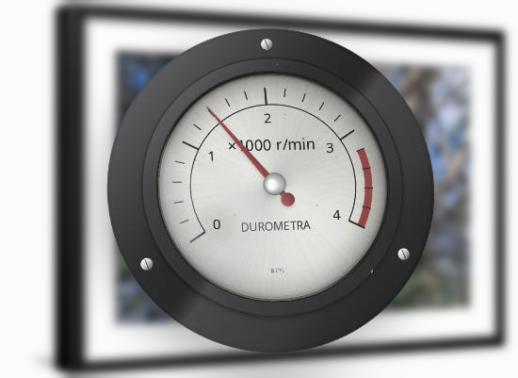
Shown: 1400 rpm
